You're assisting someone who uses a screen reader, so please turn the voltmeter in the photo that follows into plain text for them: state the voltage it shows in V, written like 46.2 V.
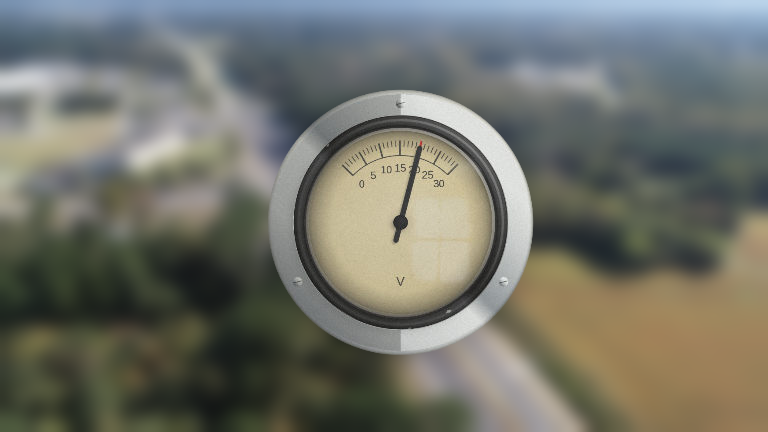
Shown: 20 V
